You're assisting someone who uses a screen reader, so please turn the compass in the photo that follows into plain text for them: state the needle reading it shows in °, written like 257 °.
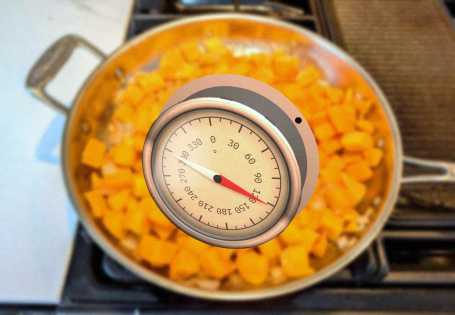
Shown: 120 °
